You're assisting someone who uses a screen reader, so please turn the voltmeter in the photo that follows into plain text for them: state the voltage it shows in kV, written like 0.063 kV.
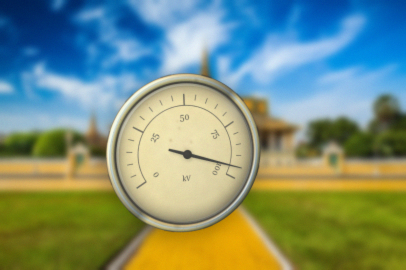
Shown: 95 kV
